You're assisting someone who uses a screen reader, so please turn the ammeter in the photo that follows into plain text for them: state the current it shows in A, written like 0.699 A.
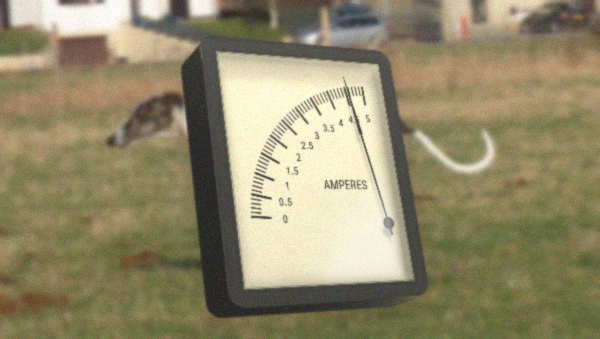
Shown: 4.5 A
